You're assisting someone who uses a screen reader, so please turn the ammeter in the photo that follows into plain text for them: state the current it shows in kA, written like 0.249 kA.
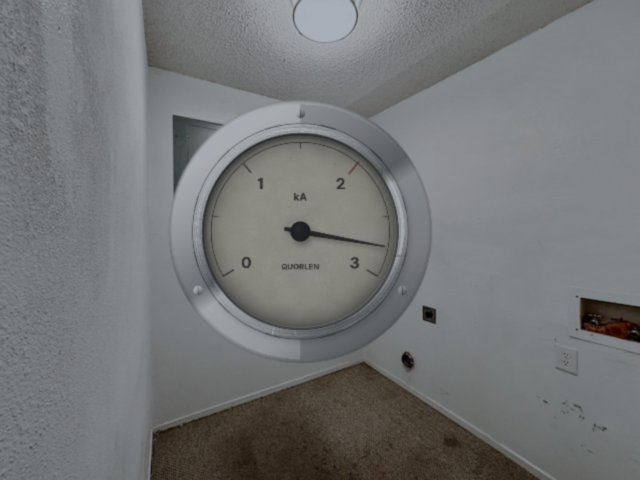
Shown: 2.75 kA
